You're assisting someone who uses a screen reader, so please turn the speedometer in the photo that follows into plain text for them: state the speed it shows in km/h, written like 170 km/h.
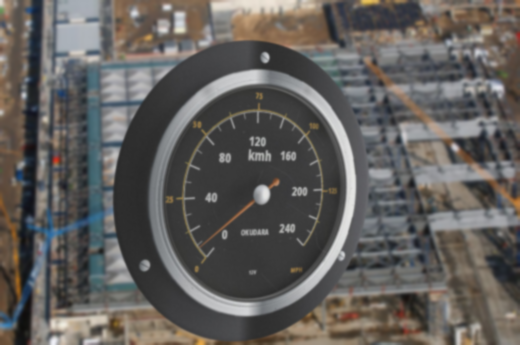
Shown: 10 km/h
